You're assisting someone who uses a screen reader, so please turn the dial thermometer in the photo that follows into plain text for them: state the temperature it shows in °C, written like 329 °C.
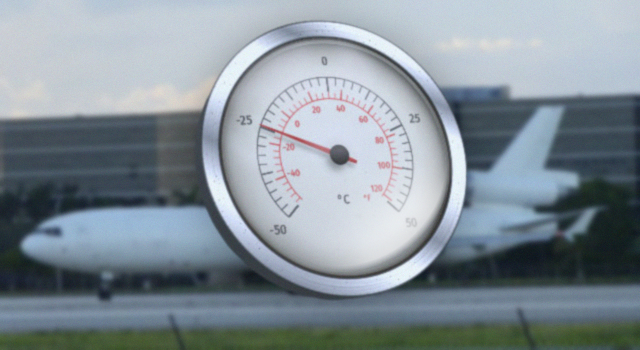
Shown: -25 °C
